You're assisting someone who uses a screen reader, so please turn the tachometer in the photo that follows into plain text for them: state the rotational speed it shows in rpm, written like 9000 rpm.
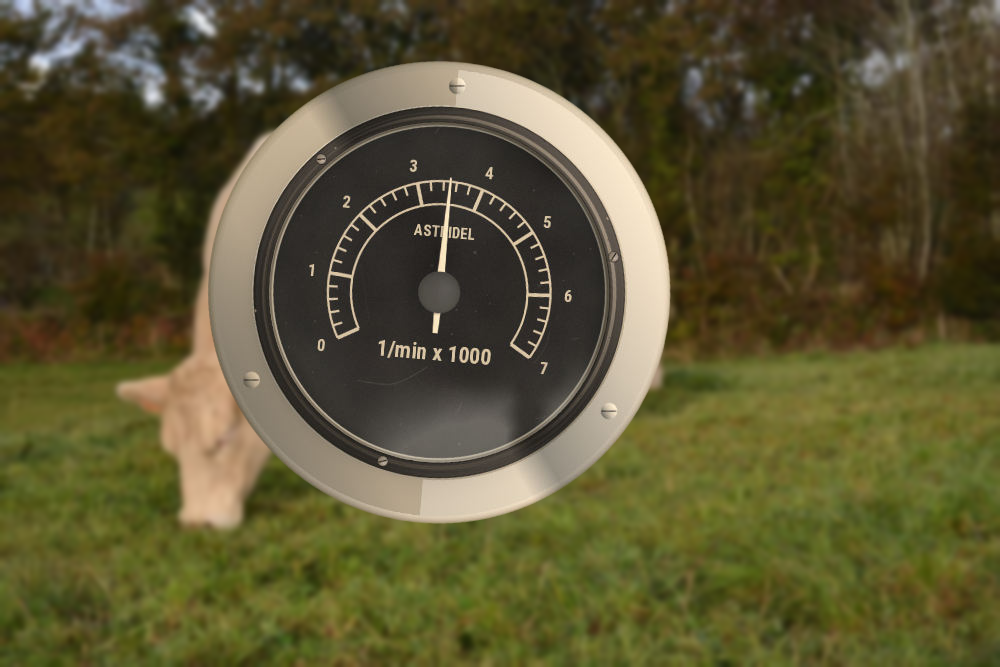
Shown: 3500 rpm
